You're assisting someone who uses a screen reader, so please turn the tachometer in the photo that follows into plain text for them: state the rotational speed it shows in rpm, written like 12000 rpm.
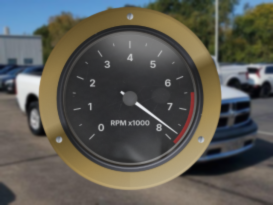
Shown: 7750 rpm
